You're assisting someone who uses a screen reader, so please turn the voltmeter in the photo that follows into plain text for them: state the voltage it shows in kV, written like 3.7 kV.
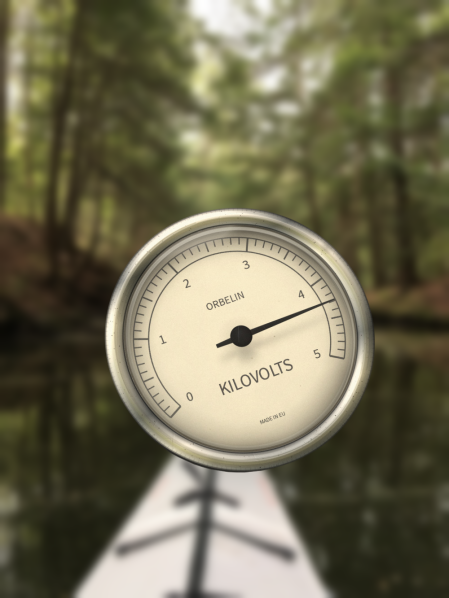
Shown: 4.3 kV
